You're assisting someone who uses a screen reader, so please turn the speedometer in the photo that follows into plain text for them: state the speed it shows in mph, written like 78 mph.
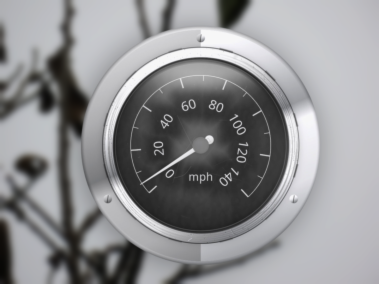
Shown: 5 mph
